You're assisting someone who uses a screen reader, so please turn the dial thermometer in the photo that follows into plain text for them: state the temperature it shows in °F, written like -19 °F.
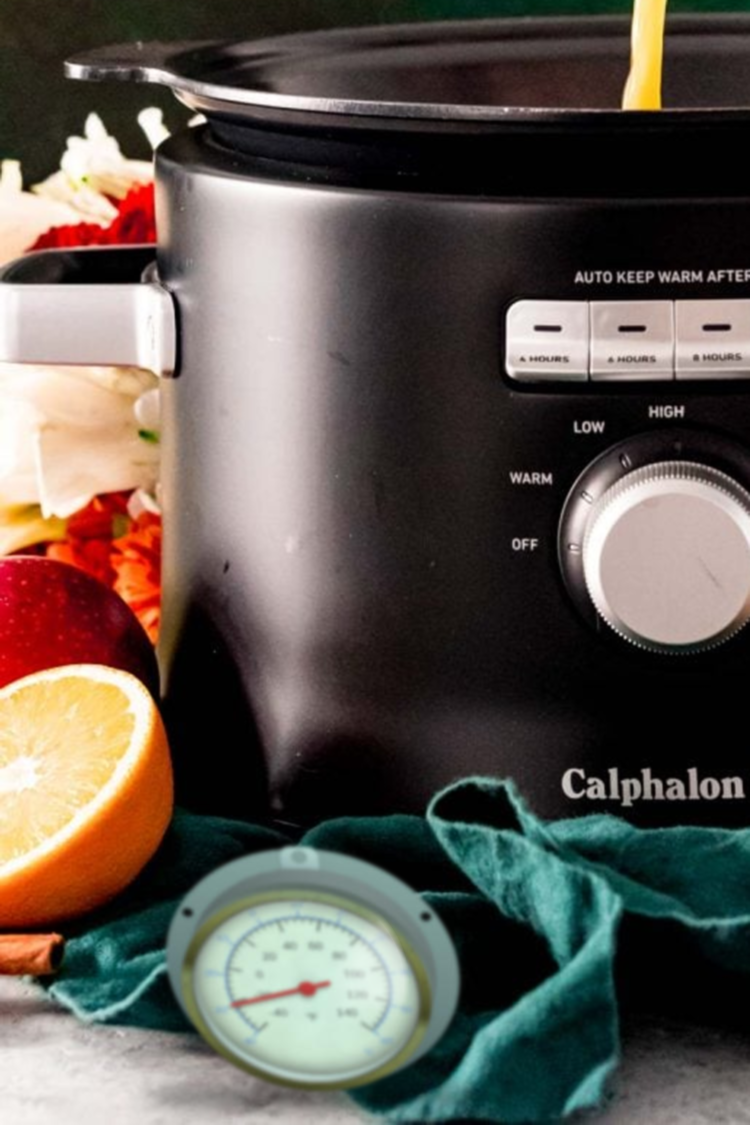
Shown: -20 °F
